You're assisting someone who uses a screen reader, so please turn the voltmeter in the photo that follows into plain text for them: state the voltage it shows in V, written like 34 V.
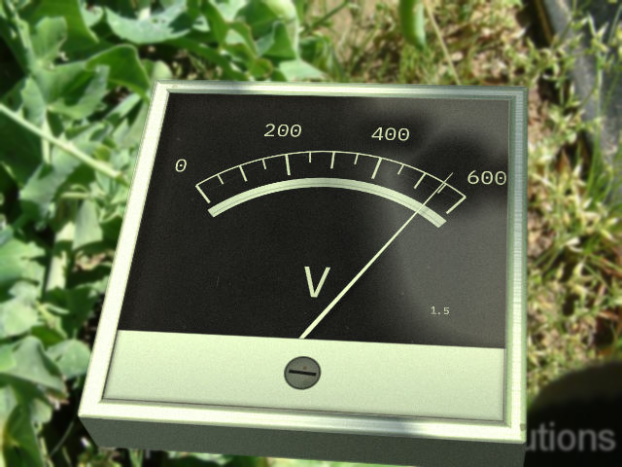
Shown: 550 V
